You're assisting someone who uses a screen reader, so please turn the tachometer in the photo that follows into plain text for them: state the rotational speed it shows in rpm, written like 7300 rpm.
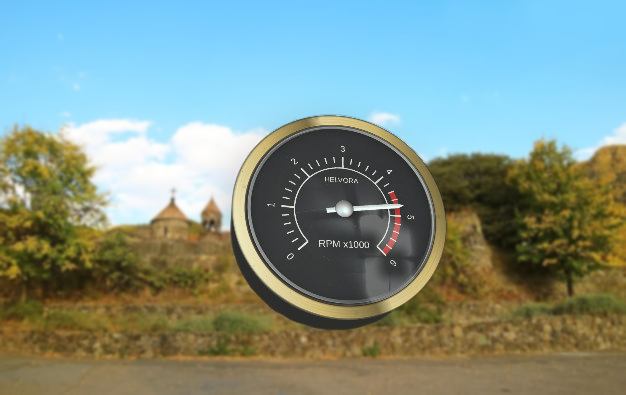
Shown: 4800 rpm
